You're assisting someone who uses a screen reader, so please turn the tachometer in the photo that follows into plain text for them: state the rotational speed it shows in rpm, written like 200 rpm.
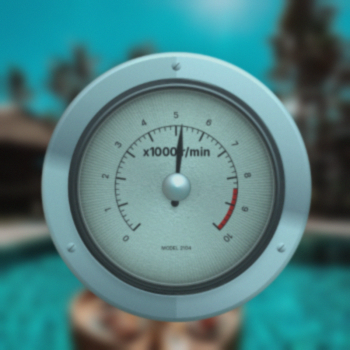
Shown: 5200 rpm
